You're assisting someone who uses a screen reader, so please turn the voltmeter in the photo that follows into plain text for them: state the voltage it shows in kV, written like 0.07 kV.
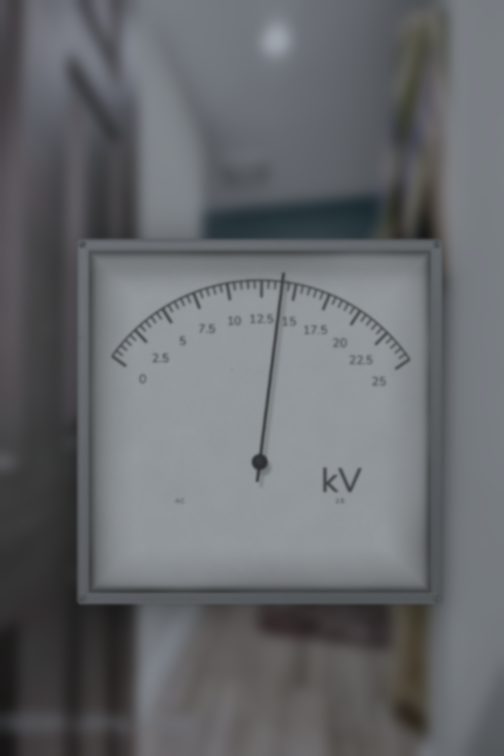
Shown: 14 kV
